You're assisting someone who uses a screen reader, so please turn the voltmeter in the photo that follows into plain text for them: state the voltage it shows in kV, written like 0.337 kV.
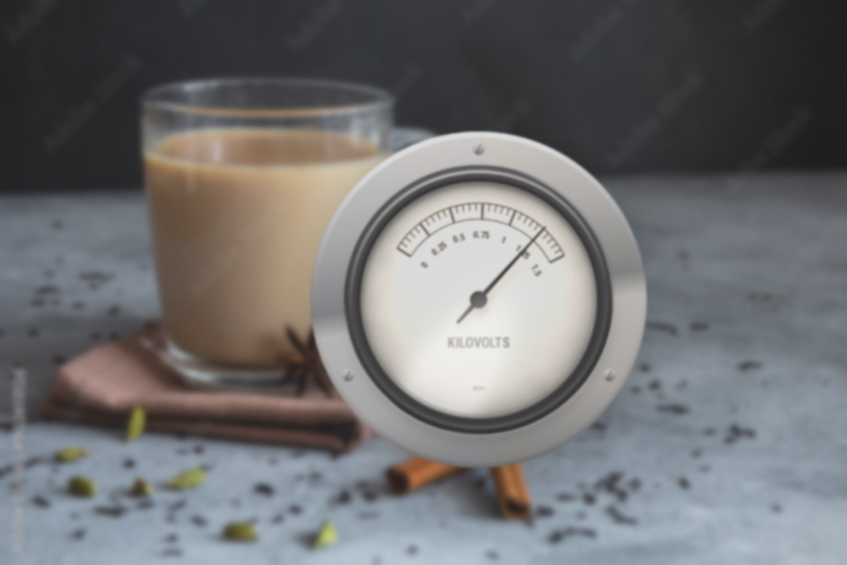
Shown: 1.25 kV
